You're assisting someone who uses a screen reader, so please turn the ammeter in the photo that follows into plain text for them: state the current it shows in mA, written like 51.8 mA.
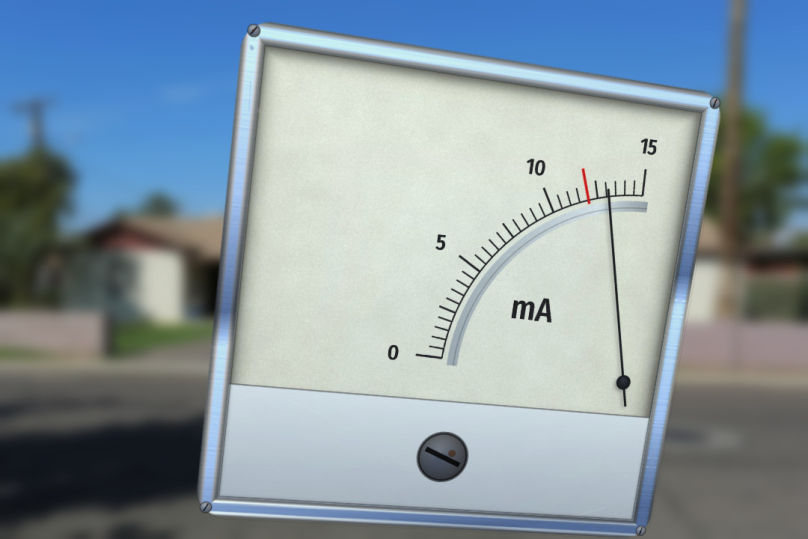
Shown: 13 mA
